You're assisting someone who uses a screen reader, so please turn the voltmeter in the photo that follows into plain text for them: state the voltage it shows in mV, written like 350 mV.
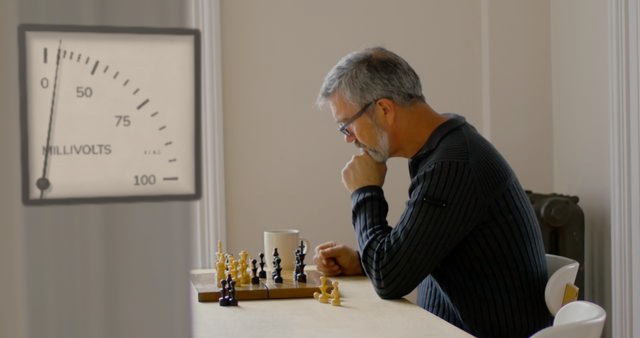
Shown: 25 mV
